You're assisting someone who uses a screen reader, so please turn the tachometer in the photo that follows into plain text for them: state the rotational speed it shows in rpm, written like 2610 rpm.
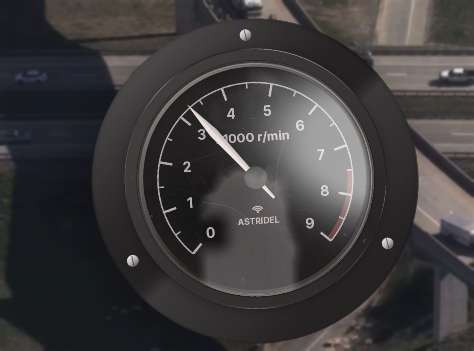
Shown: 3250 rpm
